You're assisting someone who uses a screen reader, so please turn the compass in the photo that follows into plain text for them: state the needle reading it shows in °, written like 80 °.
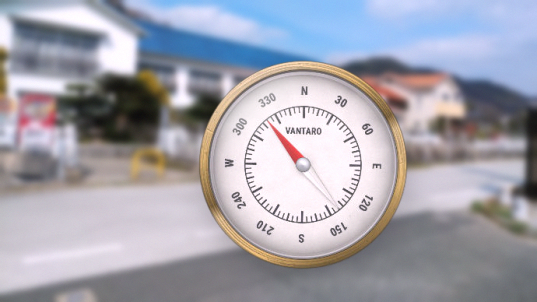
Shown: 320 °
